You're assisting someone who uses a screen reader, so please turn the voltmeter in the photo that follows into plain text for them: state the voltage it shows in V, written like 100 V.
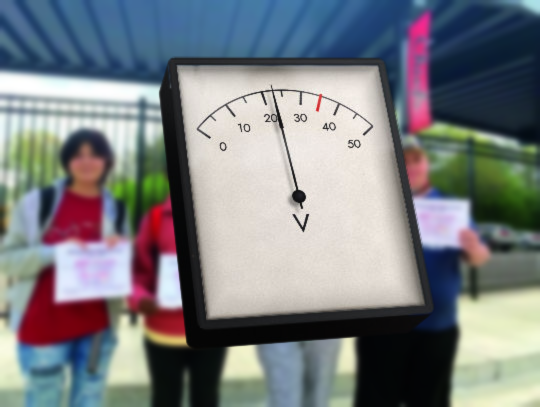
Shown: 22.5 V
